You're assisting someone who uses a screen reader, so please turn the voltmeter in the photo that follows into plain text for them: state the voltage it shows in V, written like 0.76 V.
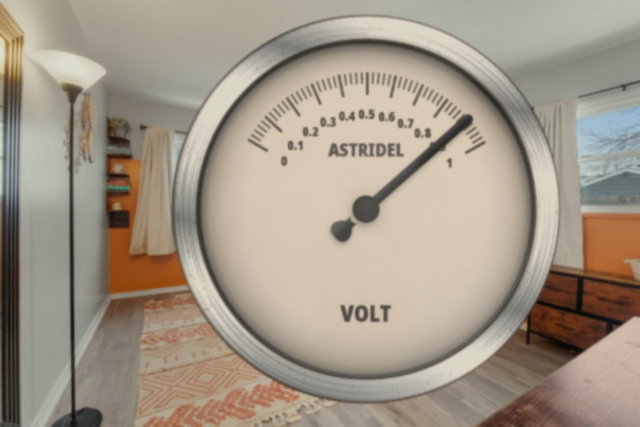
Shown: 0.9 V
